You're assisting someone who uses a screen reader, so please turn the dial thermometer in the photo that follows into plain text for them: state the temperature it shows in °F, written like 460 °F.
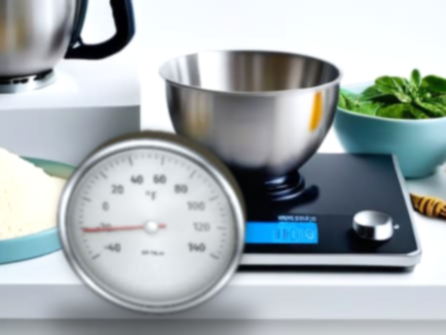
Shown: -20 °F
